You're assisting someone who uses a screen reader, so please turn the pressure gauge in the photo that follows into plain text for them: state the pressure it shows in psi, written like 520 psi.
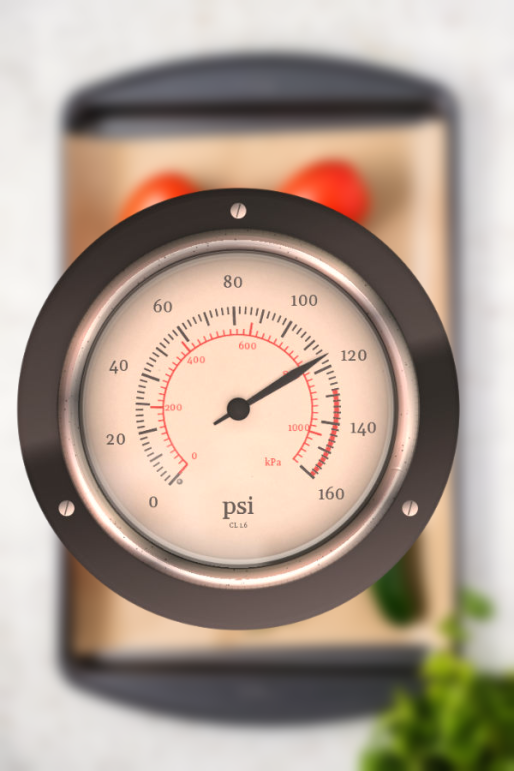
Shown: 116 psi
